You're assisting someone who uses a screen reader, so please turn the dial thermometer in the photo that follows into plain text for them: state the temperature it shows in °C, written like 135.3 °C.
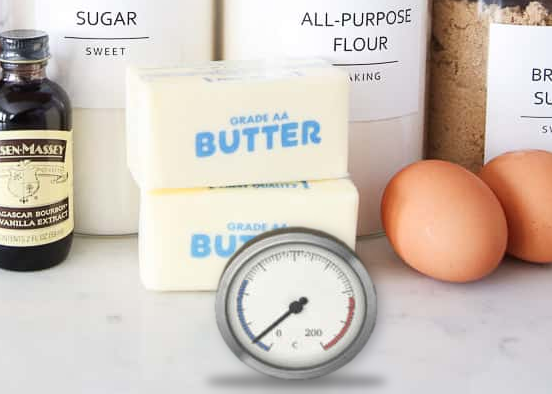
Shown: 12.5 °C
